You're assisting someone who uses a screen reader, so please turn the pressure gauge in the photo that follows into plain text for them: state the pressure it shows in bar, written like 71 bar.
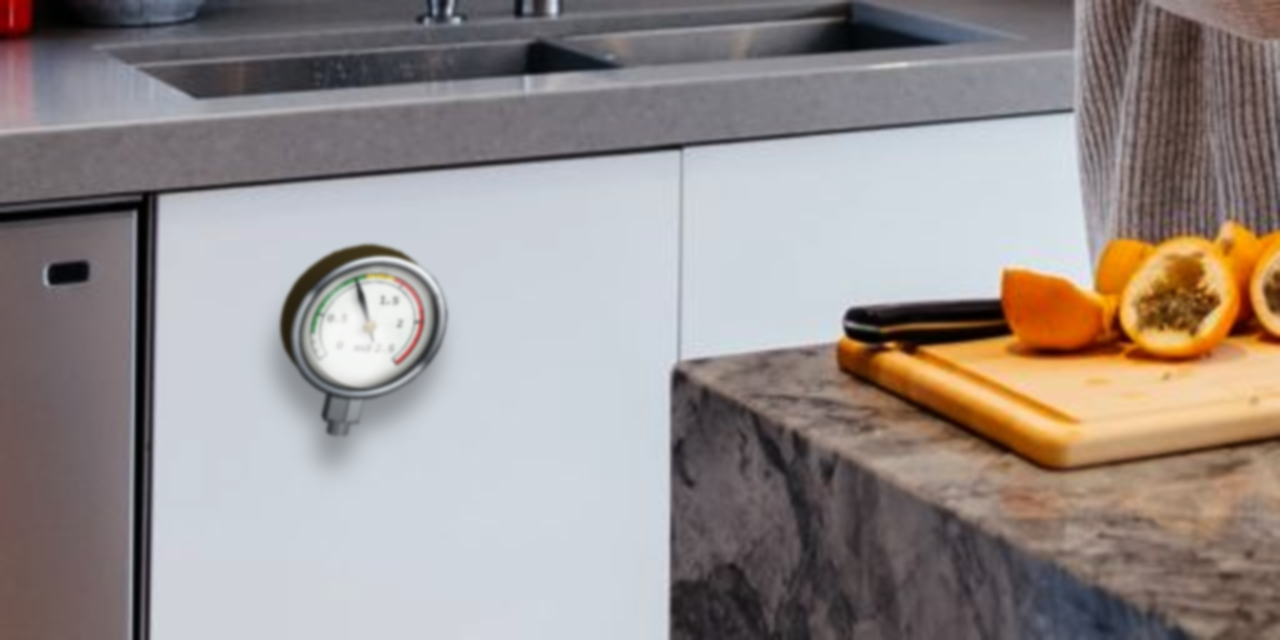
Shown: 1 bar
